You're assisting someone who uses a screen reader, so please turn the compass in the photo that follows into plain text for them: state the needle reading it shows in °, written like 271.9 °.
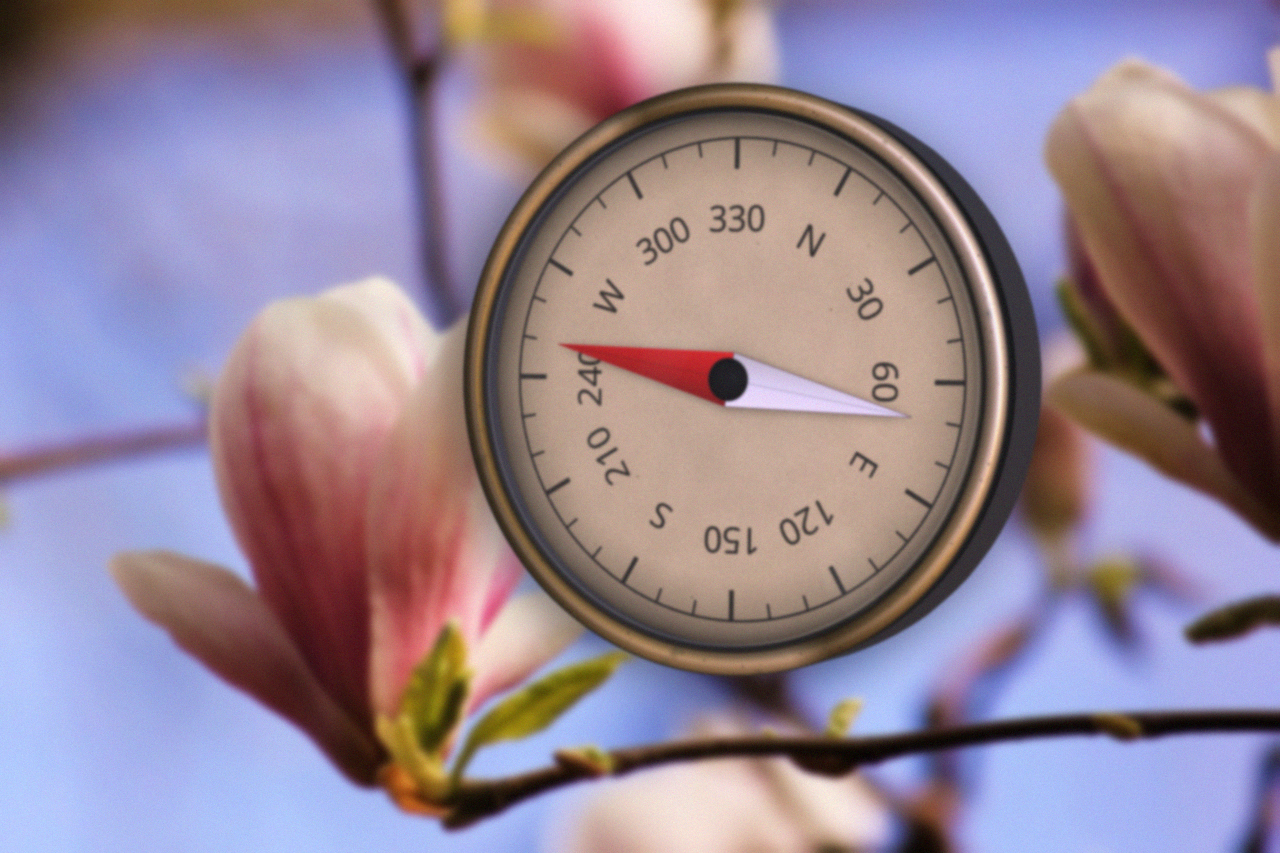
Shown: 250 °
